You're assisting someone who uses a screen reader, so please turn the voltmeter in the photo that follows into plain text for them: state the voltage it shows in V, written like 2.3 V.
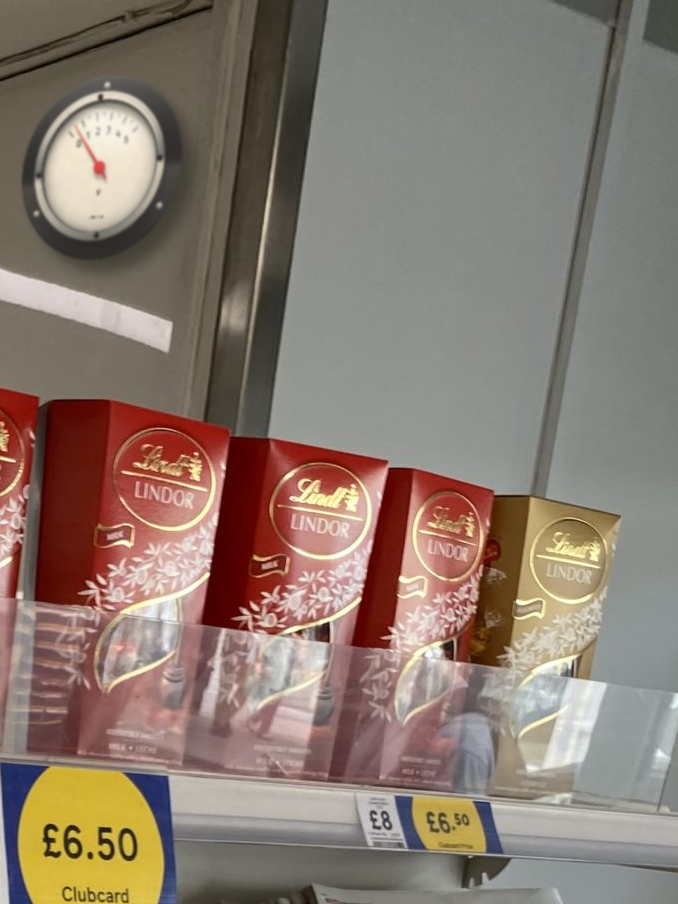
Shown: 0.5 V
